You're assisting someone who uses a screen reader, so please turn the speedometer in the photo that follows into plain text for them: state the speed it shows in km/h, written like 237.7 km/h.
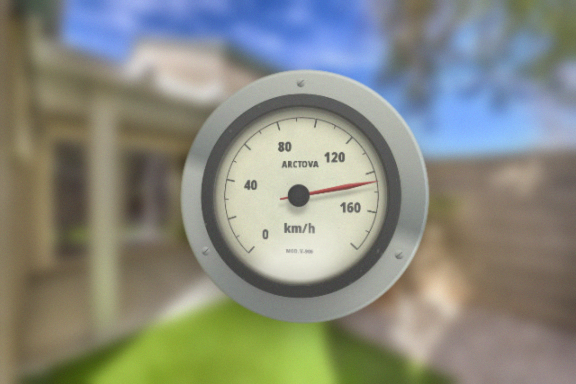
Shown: 145 km/h
